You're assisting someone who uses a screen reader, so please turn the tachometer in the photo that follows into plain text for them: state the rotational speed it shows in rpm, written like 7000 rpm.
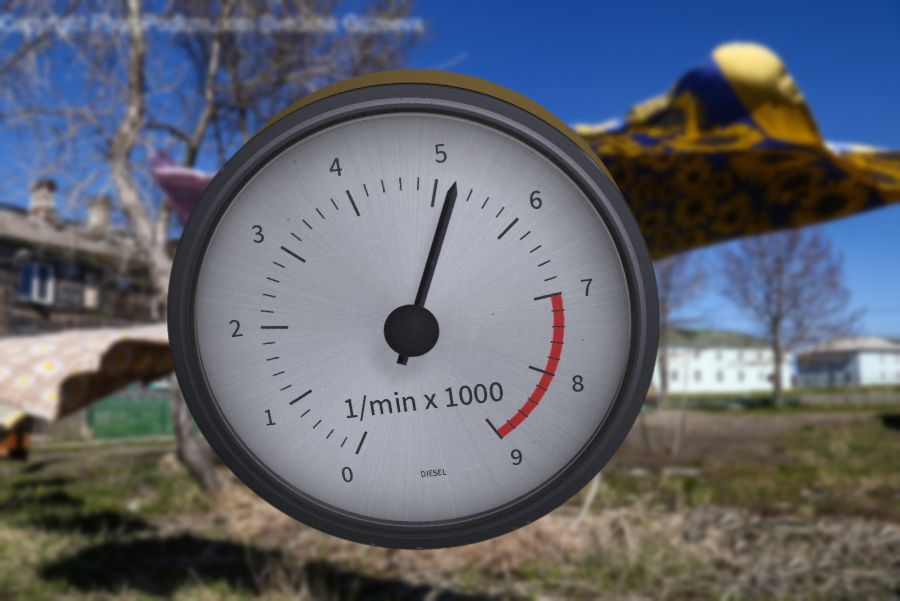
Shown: 5200 rpm
